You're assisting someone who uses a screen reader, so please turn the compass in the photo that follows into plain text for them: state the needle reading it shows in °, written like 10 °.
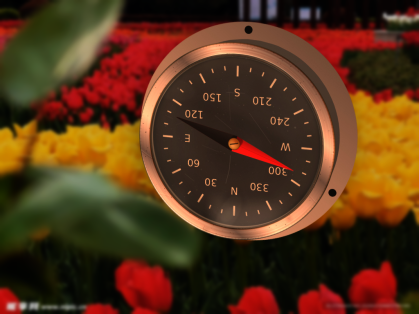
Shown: 290 °
